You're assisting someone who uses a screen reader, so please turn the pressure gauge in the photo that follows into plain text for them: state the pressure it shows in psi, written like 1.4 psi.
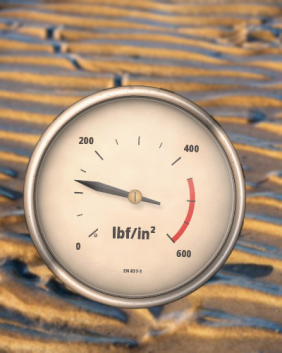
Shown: 125 psi
